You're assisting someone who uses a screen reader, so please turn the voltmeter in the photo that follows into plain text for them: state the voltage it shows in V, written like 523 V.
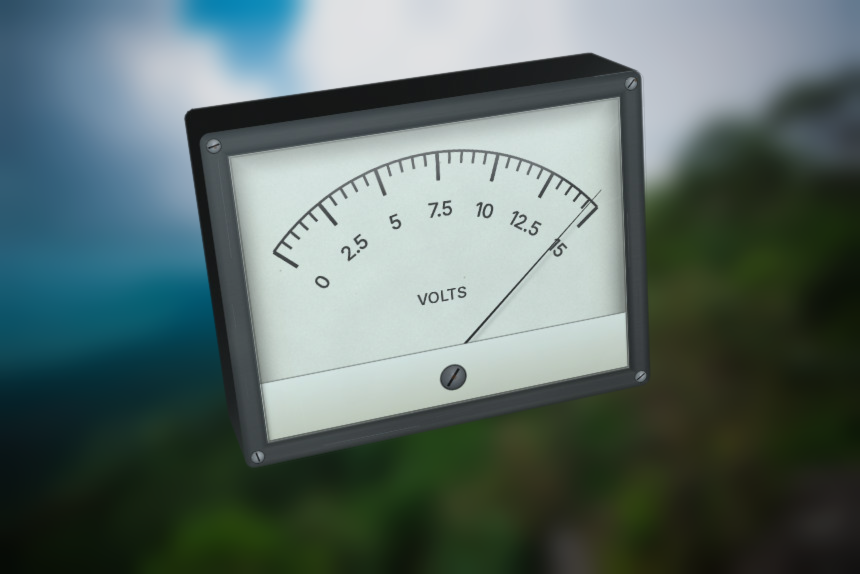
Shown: 14.5 V
